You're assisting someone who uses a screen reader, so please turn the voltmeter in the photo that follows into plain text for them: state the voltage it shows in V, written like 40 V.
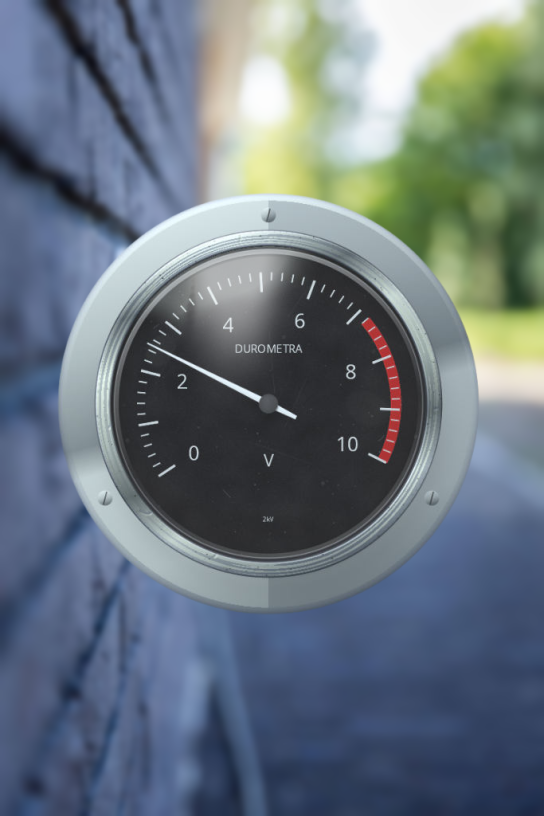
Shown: 2.5 V
